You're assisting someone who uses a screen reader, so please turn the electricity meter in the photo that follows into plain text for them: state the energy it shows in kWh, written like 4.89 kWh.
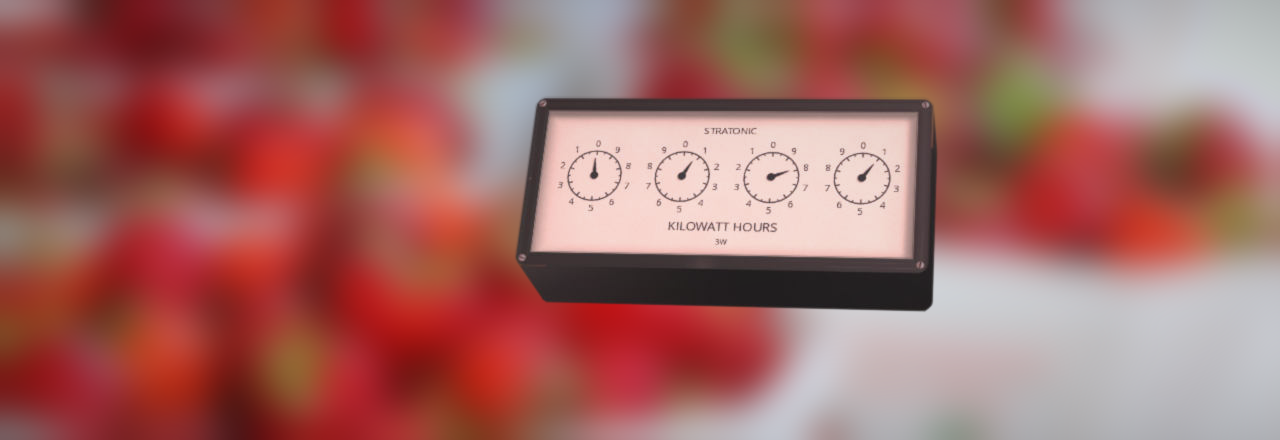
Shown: 81 kWh
